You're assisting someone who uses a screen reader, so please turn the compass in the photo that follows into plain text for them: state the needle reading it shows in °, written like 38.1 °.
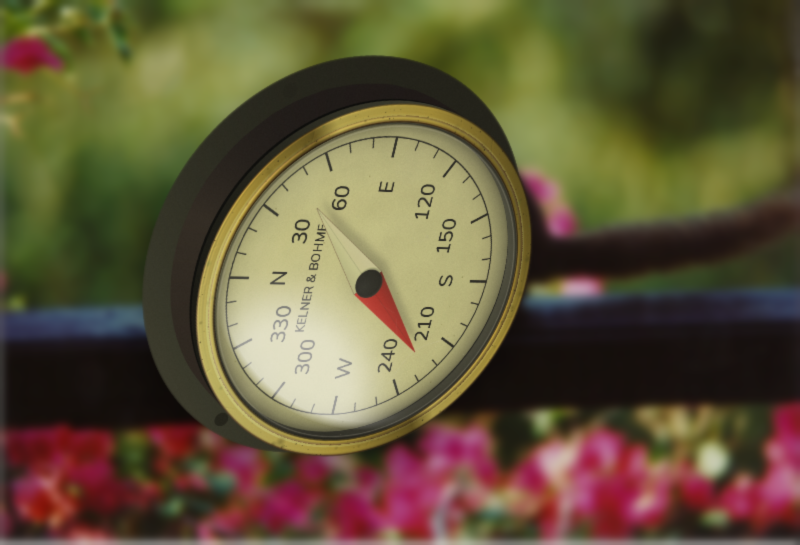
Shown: 225 °
